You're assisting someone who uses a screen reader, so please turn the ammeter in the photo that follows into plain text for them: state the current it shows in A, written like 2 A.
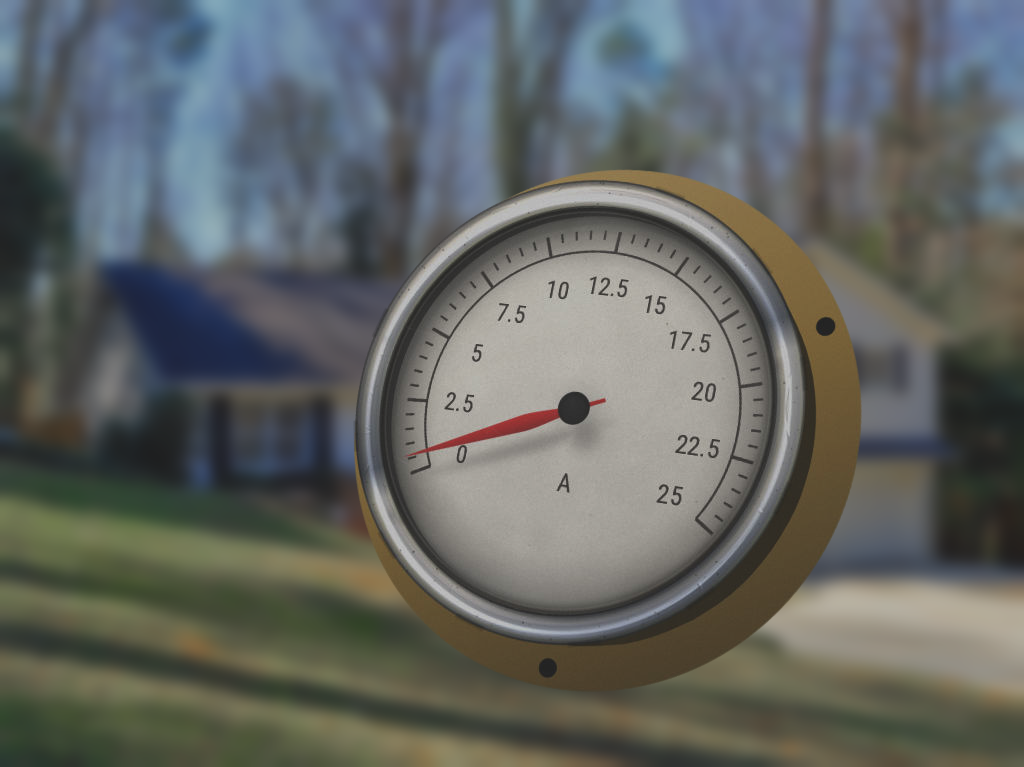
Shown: 0.5 A
